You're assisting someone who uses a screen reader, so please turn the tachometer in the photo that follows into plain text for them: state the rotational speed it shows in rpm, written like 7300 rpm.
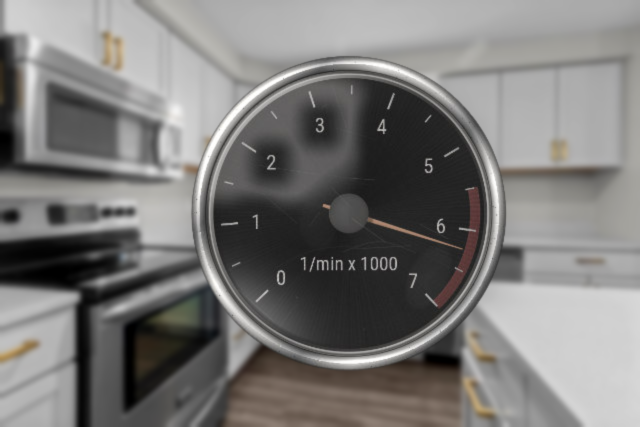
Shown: 6250 rpm
